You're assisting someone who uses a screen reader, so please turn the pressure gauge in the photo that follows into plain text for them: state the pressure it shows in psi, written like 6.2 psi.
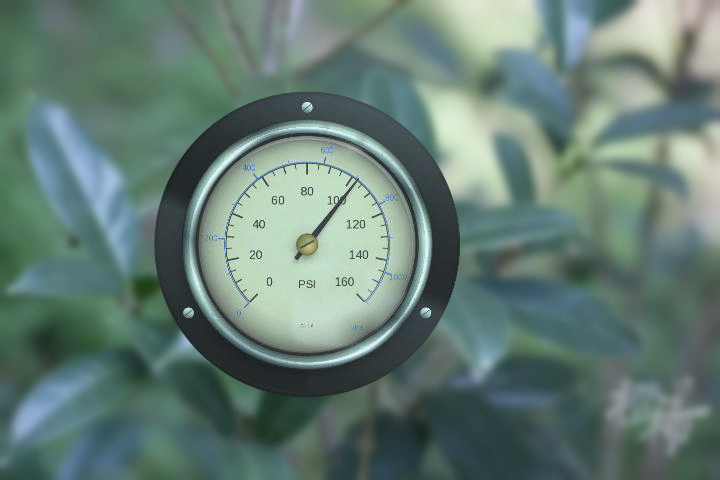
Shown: 102.5 psi
